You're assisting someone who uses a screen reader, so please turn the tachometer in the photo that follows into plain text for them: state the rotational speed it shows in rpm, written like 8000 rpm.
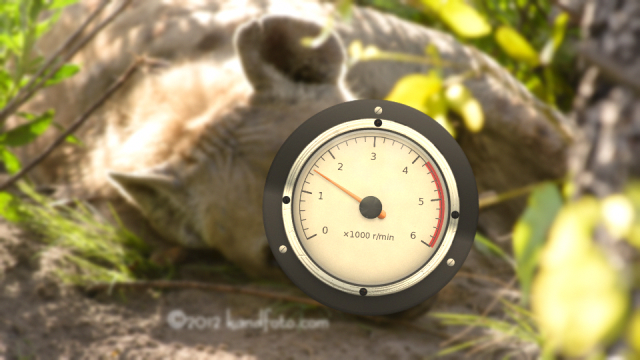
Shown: 1500 rpm
